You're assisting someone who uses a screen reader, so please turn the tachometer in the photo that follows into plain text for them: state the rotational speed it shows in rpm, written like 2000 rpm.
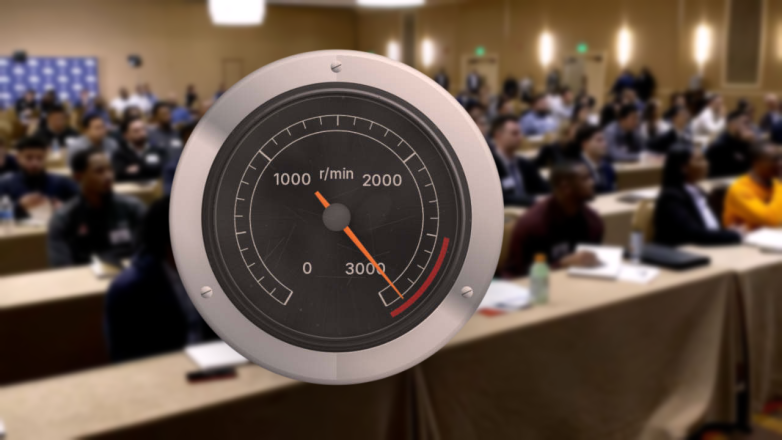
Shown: 2900 rpm
